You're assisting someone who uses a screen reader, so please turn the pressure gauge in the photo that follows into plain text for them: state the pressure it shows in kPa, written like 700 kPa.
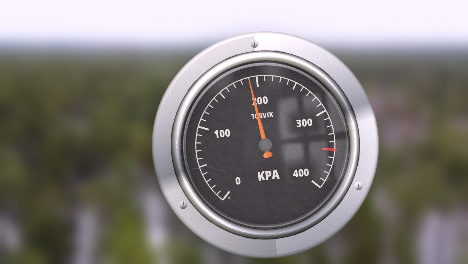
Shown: 190 kPa
